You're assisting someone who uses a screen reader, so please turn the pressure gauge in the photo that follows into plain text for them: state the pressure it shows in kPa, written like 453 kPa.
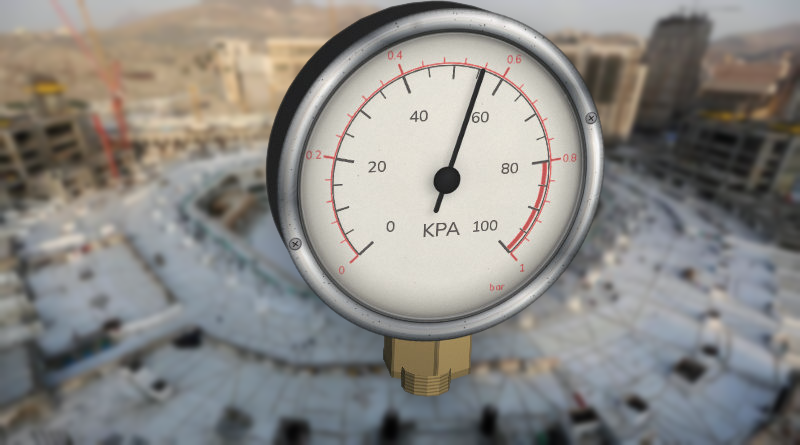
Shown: 55 kPa
